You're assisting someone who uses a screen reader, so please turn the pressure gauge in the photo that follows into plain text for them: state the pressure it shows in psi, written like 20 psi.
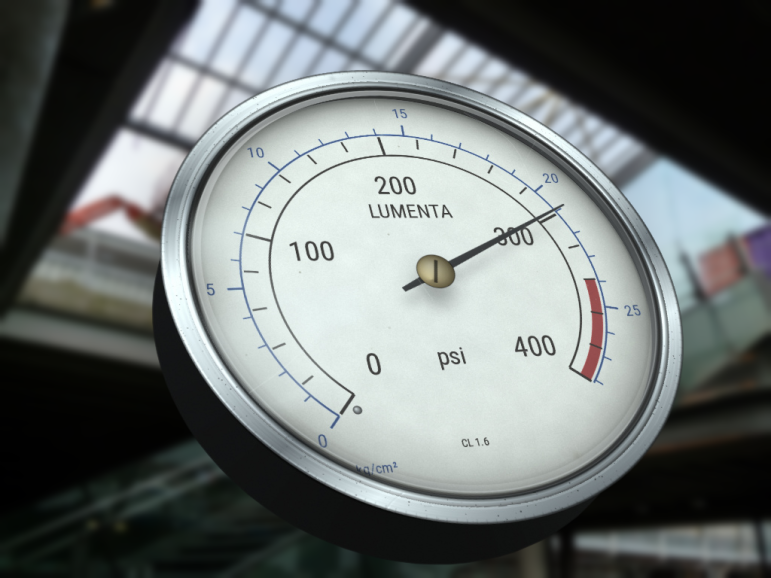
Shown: 300 psi
